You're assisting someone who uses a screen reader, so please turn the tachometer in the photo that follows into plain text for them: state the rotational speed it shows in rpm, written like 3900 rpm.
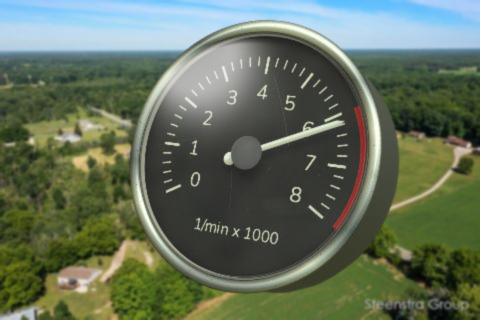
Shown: 6200 rpm
